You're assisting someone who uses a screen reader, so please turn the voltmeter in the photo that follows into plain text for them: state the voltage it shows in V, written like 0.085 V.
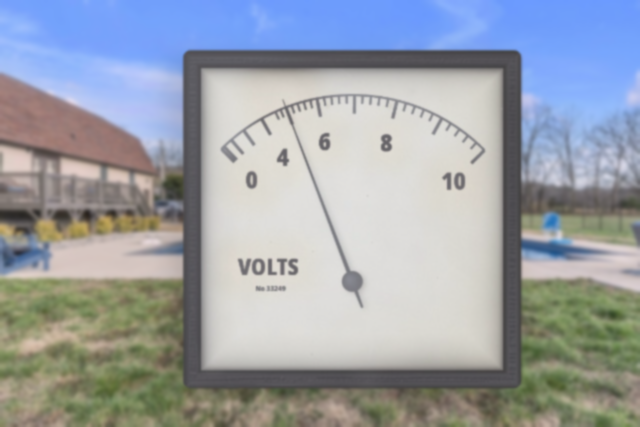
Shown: 5 V
